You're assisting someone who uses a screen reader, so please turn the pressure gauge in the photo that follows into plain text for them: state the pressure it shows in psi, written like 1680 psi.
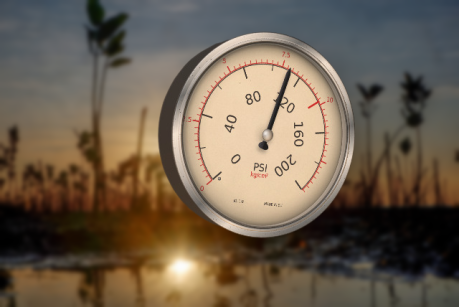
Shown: 110 psi
